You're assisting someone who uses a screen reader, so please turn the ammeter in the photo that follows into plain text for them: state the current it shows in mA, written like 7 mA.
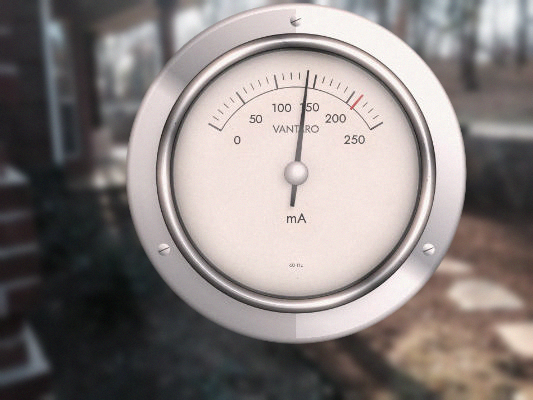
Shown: 140 mA
